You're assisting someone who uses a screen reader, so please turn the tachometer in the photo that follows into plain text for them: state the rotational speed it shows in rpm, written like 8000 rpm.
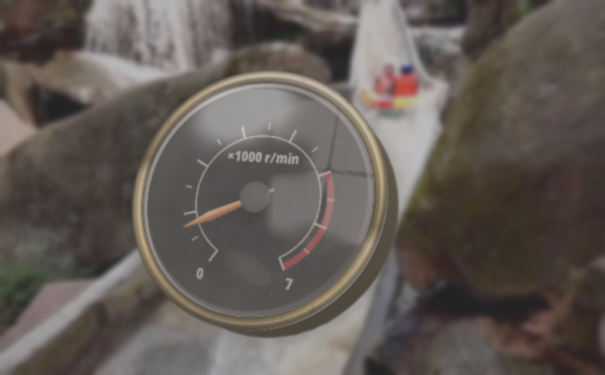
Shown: 750 rpm
